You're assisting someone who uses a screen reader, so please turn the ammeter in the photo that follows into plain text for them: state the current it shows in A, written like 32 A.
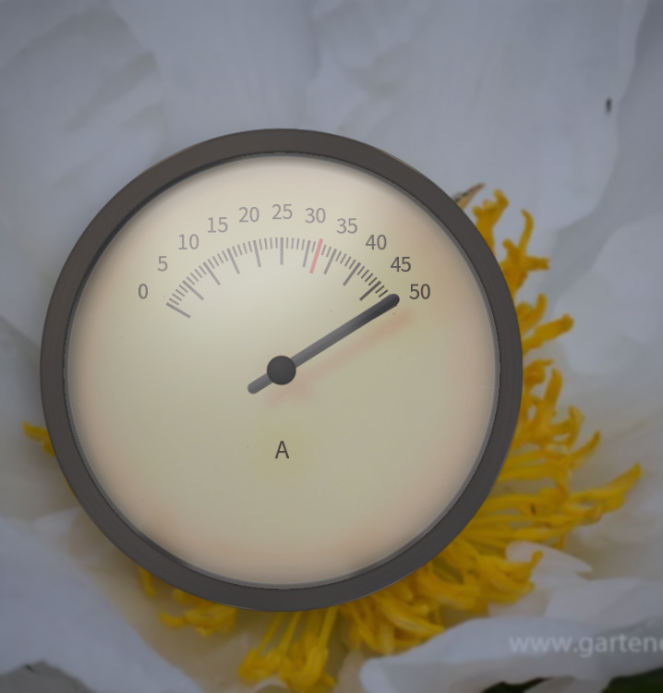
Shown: 49 A
